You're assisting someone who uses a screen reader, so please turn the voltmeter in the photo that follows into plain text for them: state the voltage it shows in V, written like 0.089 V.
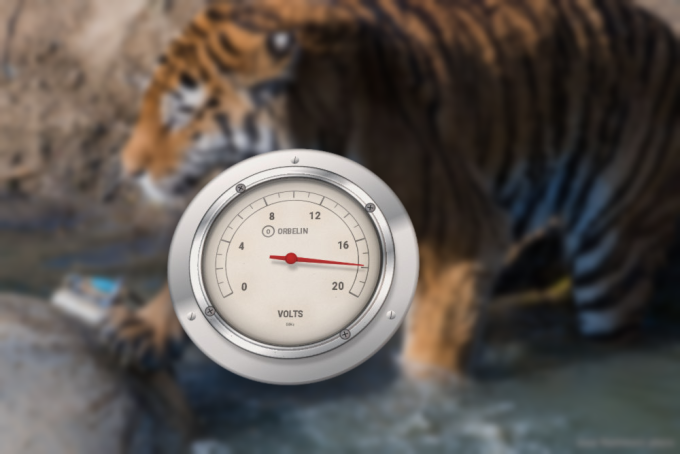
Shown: 18 V
